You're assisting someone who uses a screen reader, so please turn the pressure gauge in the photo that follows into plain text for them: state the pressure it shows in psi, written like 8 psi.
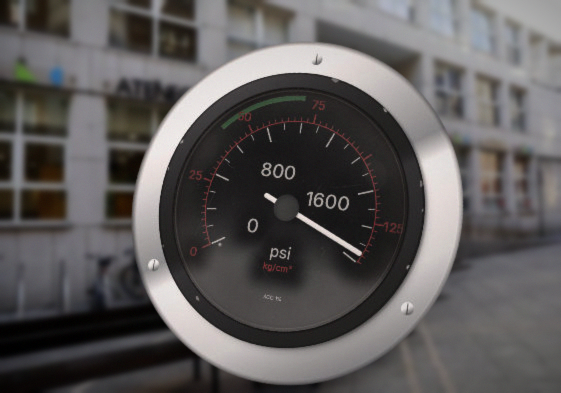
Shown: 1950 psi
